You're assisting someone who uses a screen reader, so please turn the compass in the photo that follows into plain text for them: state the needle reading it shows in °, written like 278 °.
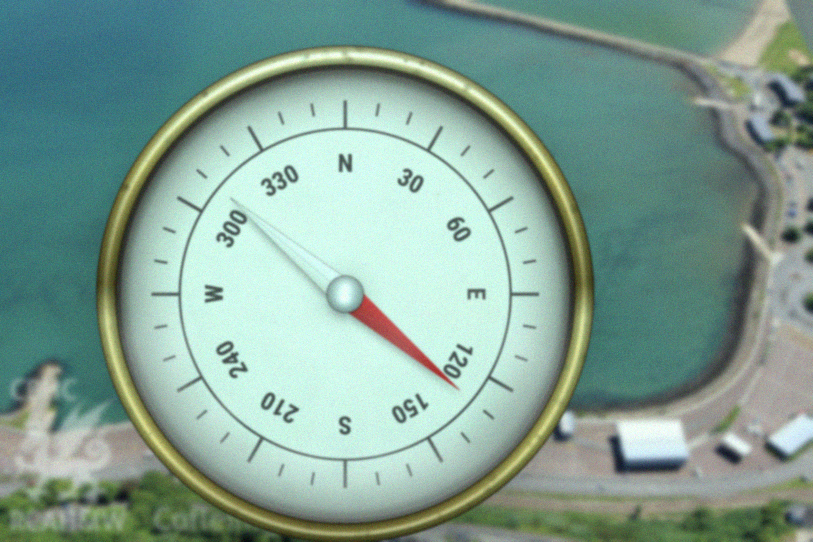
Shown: 130 °
